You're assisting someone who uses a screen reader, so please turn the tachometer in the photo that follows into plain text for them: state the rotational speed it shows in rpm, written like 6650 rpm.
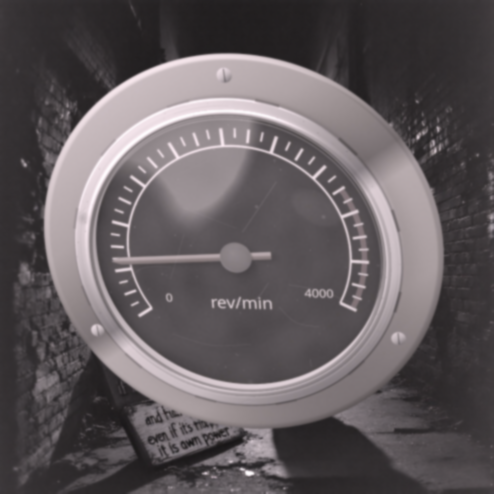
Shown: 500 rpm
